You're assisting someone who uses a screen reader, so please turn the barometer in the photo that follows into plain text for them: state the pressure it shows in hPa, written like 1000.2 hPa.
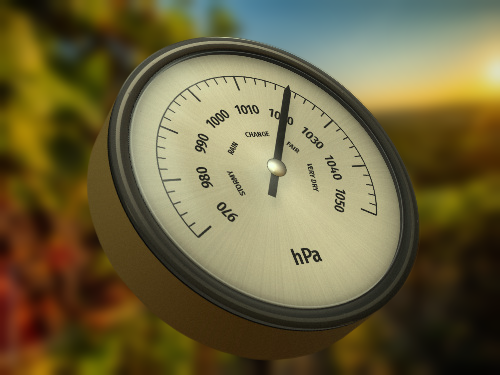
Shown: 1020 hPa
